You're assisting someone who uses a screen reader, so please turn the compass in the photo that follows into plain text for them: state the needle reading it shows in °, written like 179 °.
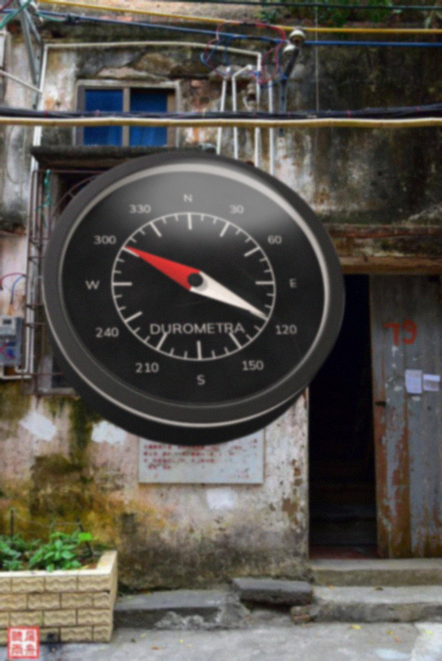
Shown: 300 °
